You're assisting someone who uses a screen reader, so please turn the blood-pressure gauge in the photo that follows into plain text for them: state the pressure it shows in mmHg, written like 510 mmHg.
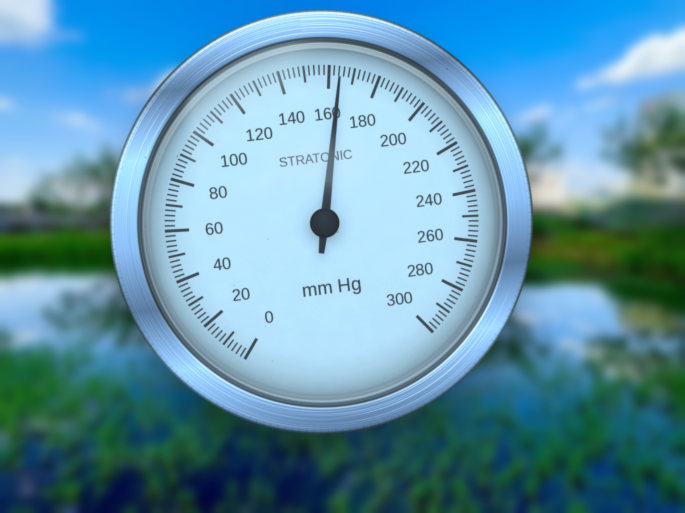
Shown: 164 mmHg
